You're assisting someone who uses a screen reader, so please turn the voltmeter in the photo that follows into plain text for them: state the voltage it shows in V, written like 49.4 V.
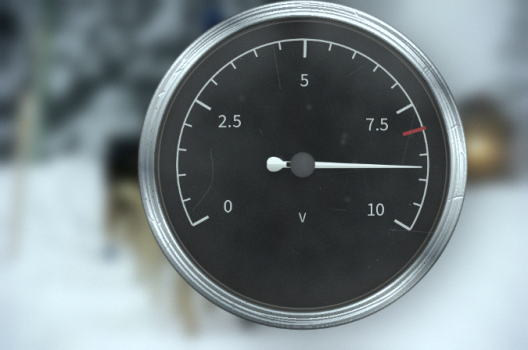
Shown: 8.75 V
